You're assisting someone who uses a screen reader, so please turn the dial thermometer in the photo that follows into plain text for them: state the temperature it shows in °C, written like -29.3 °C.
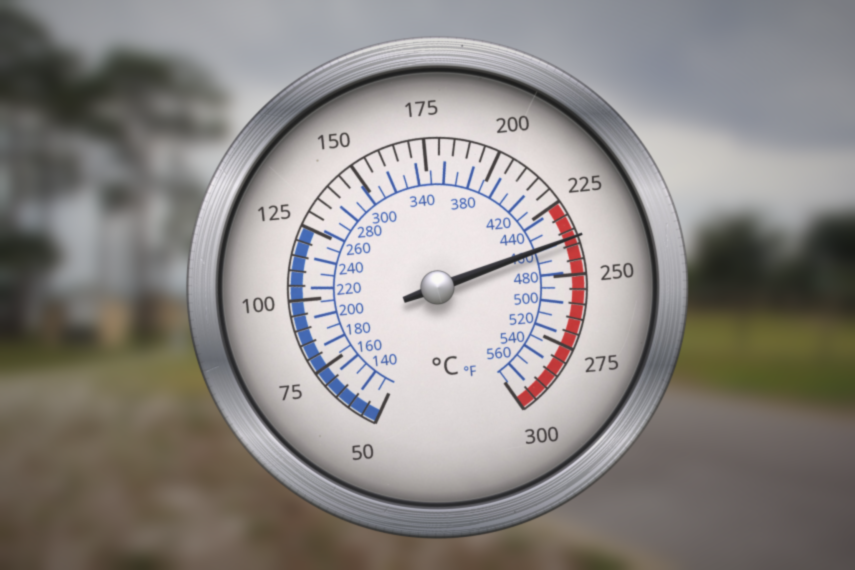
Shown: 237.5 °C
